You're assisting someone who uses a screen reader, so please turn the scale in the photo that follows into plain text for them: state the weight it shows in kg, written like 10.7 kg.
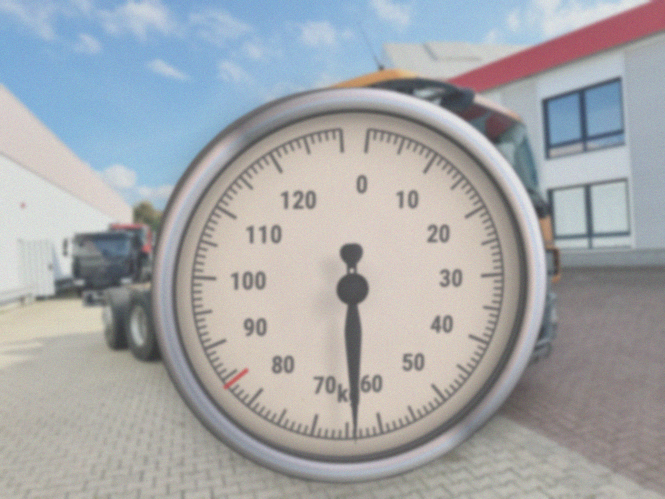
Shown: 64 kg
